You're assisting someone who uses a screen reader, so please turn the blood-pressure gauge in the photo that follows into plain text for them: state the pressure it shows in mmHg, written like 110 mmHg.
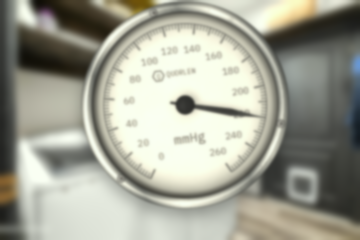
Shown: 220 mmHg
